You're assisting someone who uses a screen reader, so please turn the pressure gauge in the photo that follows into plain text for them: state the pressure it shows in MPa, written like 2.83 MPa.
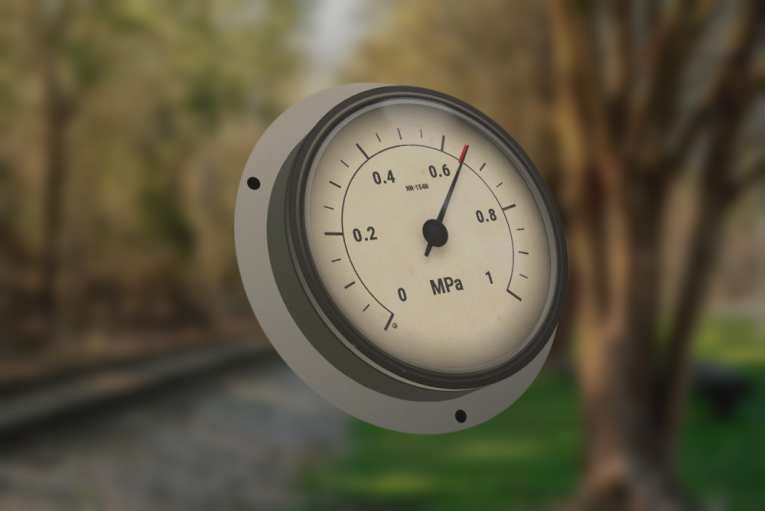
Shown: 0.65 MPa
